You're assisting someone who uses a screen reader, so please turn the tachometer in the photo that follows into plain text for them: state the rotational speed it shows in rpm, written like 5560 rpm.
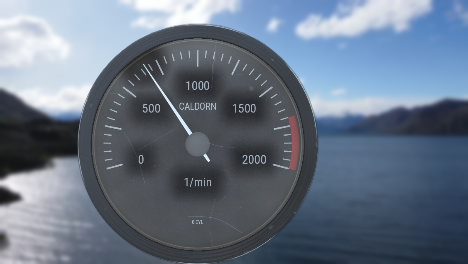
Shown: 675 rpm
